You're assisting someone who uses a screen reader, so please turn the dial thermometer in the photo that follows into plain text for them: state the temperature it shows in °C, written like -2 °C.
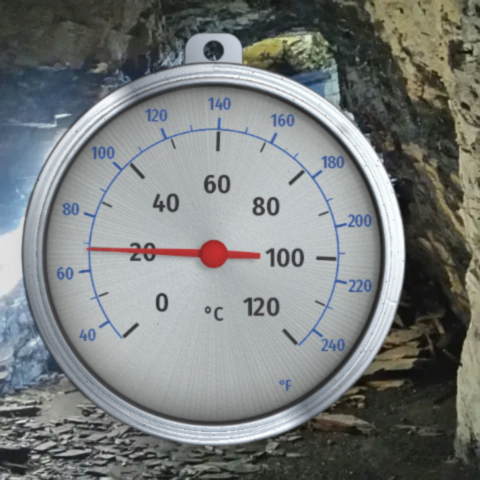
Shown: 20 °C
